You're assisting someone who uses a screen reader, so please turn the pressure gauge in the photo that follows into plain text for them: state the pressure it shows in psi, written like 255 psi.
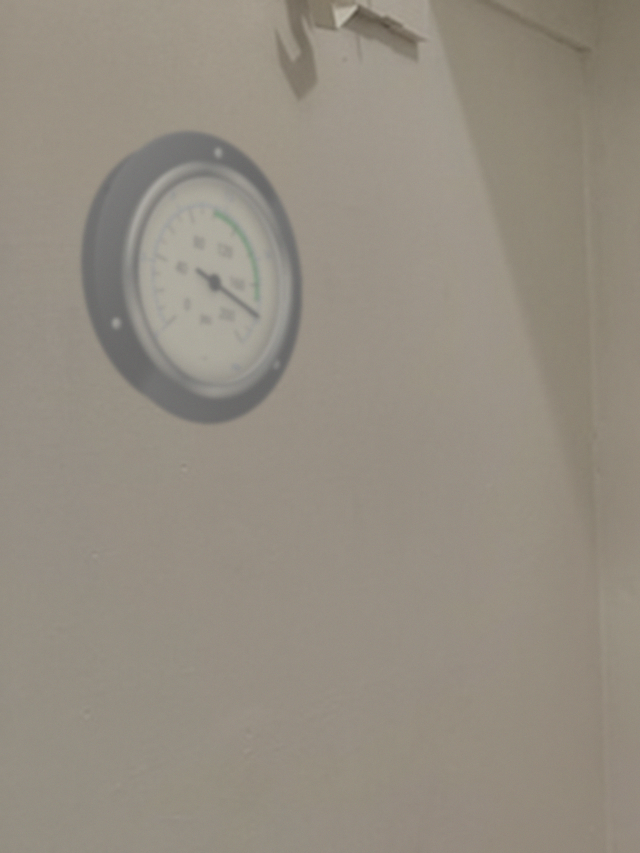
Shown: 180 psi
